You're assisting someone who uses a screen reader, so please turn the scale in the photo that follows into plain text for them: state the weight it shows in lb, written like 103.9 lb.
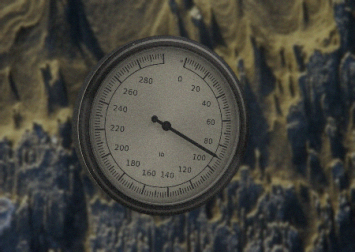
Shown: 90 lb
